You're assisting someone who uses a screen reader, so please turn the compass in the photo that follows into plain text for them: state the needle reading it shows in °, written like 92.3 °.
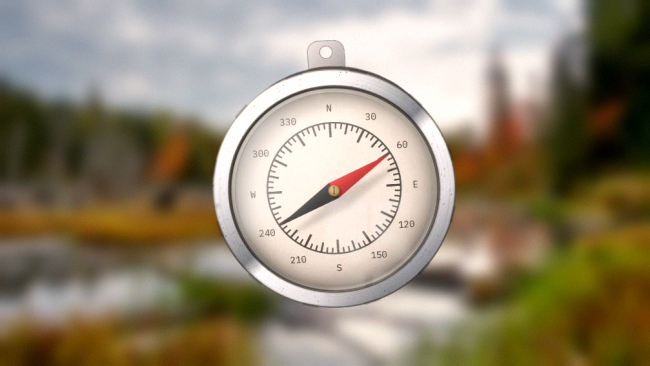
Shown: 60 °
